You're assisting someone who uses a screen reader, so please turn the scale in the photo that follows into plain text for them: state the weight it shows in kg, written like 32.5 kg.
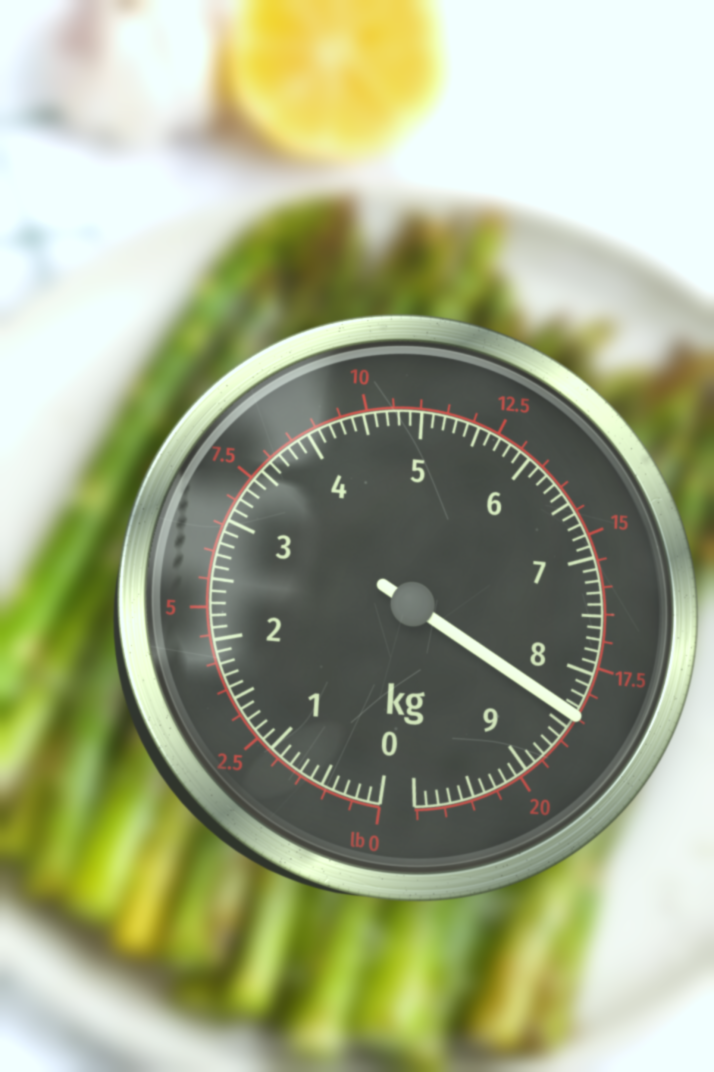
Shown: 8.4 kg
